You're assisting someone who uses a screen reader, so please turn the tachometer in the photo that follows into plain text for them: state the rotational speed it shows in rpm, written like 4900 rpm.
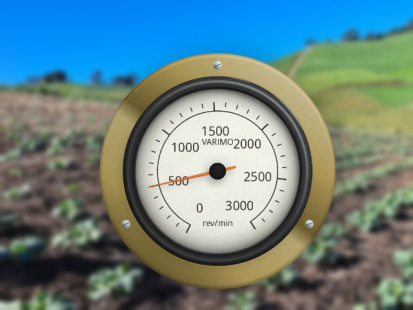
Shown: 500 rpm
